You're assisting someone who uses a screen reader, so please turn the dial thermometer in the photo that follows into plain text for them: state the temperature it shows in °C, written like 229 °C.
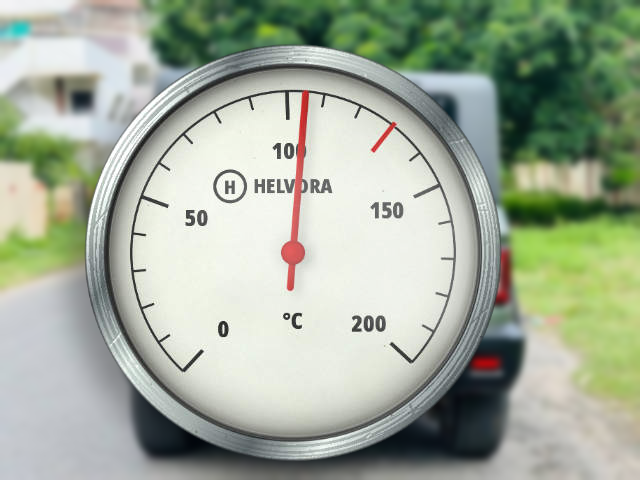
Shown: 105 °C
